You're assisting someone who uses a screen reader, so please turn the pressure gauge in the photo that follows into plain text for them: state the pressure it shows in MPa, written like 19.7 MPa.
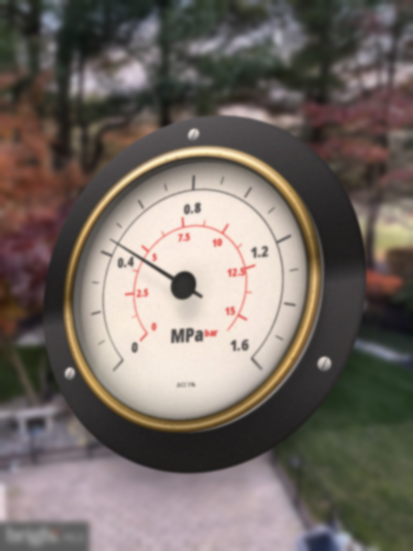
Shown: 0.45 MPa
